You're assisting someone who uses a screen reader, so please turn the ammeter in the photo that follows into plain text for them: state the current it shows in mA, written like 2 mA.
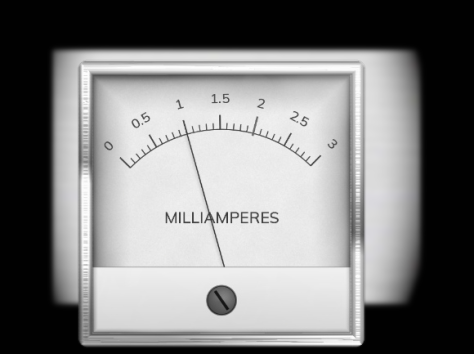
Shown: 1 mA
